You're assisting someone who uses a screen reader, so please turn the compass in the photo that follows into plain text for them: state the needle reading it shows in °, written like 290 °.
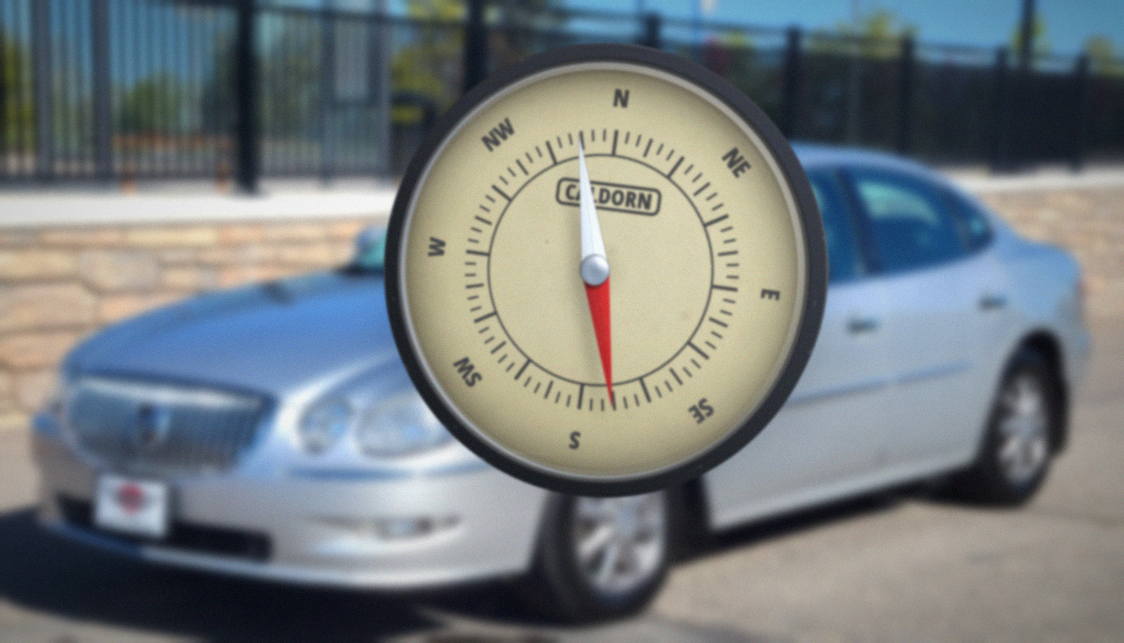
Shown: 165 °
